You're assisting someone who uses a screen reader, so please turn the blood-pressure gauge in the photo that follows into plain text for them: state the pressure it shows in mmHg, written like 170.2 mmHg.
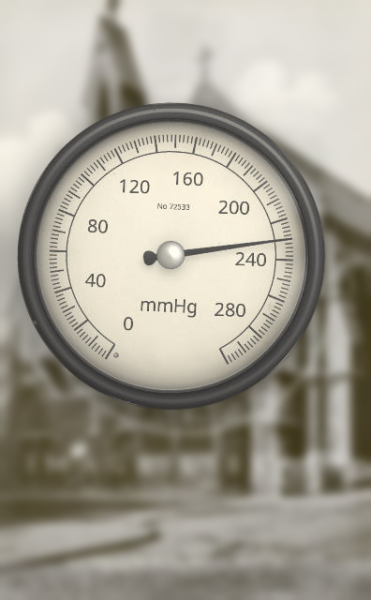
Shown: 230 mmHg
